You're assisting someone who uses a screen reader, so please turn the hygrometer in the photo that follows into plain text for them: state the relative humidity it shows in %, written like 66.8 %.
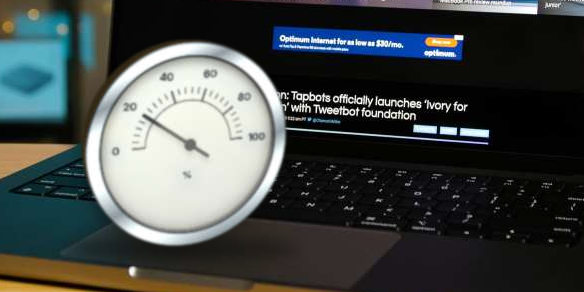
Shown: 20 %
